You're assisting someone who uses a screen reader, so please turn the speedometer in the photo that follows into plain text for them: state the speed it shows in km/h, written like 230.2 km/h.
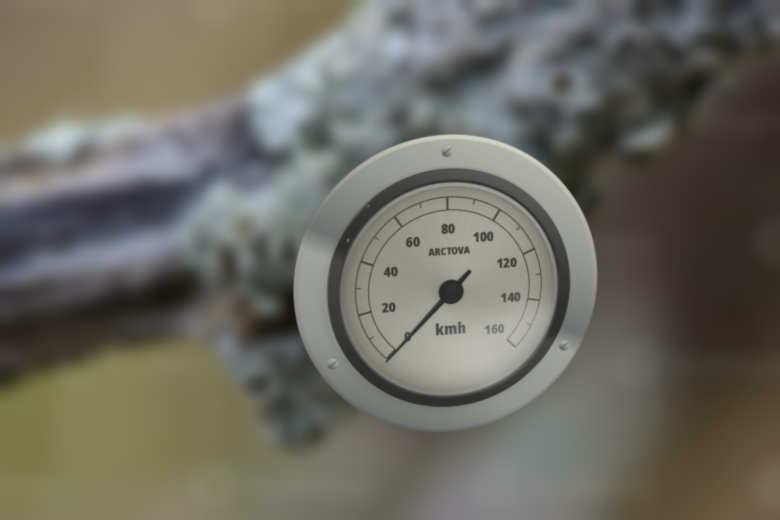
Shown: 0 km/h
